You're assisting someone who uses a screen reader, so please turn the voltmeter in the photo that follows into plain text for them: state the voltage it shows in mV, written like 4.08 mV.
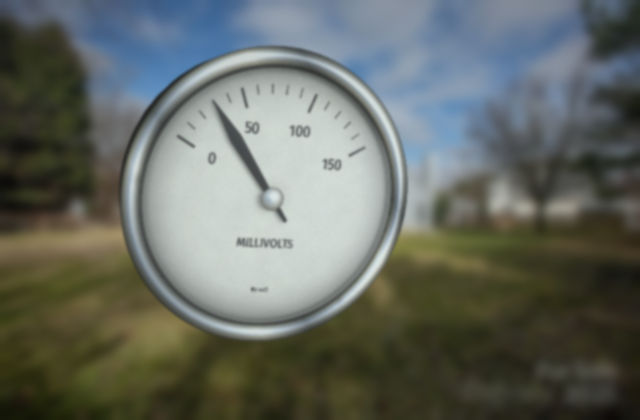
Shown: 30 mV
